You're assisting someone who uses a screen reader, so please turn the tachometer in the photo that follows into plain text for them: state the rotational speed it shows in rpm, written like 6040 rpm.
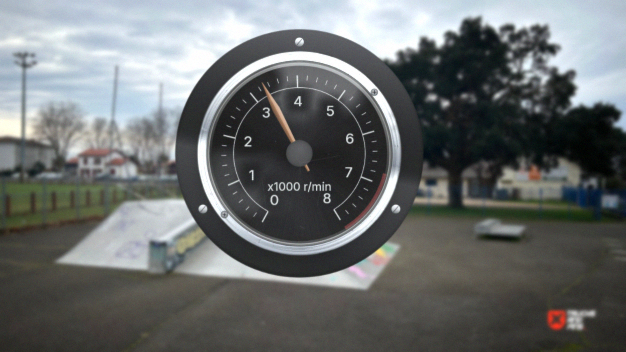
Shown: 3300 rpm
